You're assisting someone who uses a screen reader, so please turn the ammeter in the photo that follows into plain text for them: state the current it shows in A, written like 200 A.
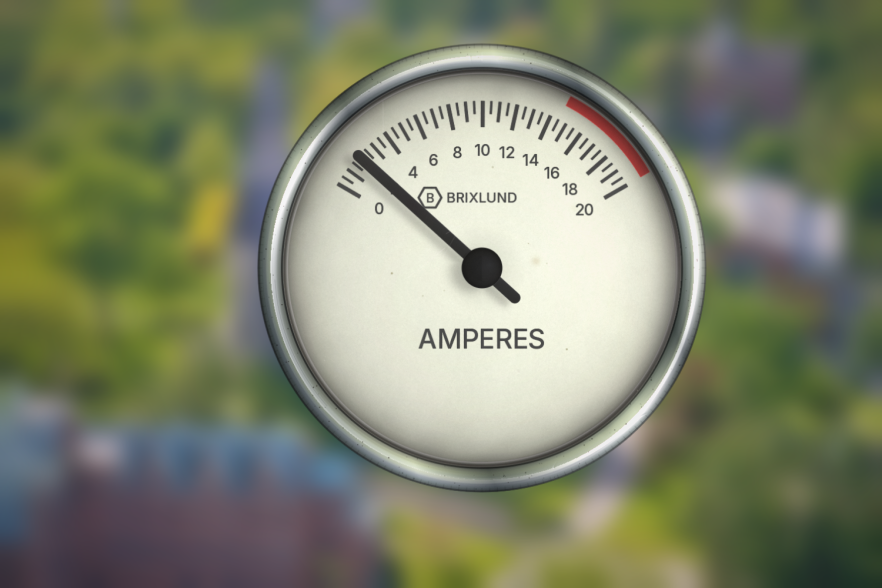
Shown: 2 A
